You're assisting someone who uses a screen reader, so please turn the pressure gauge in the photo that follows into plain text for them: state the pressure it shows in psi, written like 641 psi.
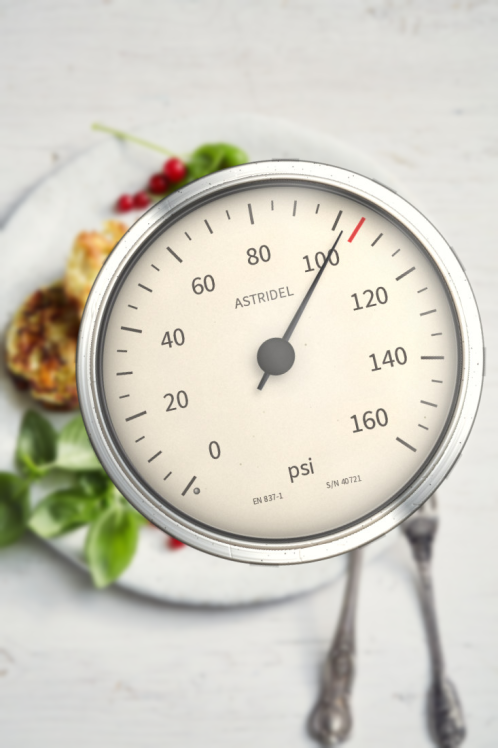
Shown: 102.5 psi
